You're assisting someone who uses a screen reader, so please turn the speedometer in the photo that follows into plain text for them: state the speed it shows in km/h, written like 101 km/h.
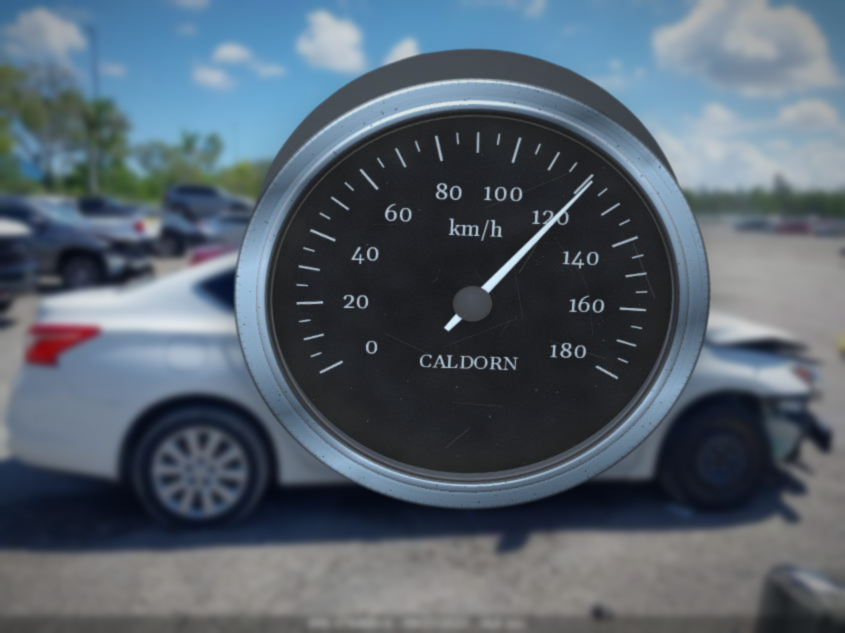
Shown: 120 km/h
